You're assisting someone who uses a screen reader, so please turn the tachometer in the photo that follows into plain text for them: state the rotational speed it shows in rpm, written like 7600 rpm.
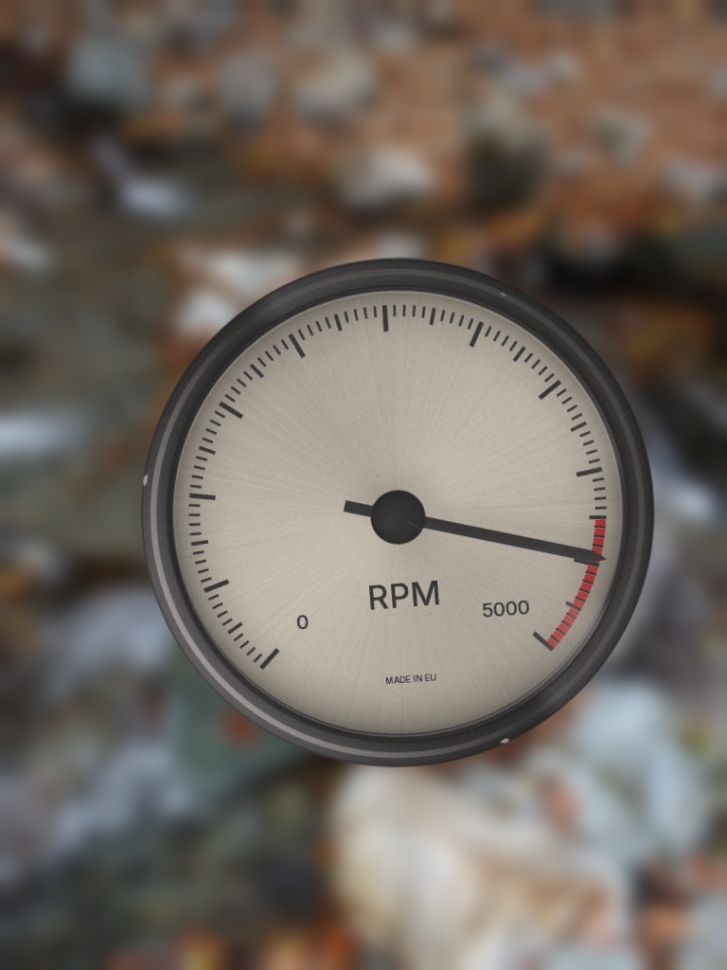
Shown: 4450 rpm
